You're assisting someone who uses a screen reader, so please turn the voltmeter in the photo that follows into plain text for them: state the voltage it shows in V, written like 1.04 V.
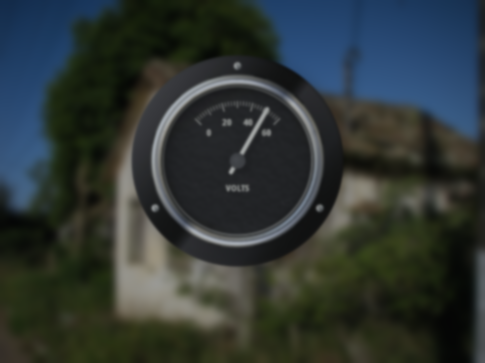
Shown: 50 V
